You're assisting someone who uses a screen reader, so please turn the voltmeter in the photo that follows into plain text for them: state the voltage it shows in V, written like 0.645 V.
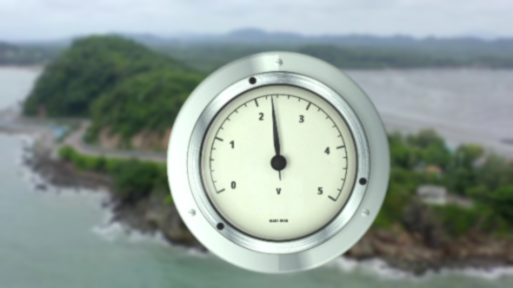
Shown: 2.3 V
